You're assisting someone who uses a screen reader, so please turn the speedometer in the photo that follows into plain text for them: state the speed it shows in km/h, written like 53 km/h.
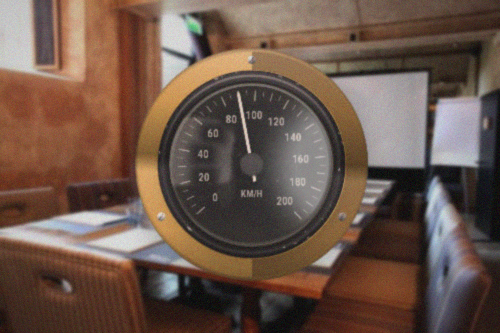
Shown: 90 km/h
